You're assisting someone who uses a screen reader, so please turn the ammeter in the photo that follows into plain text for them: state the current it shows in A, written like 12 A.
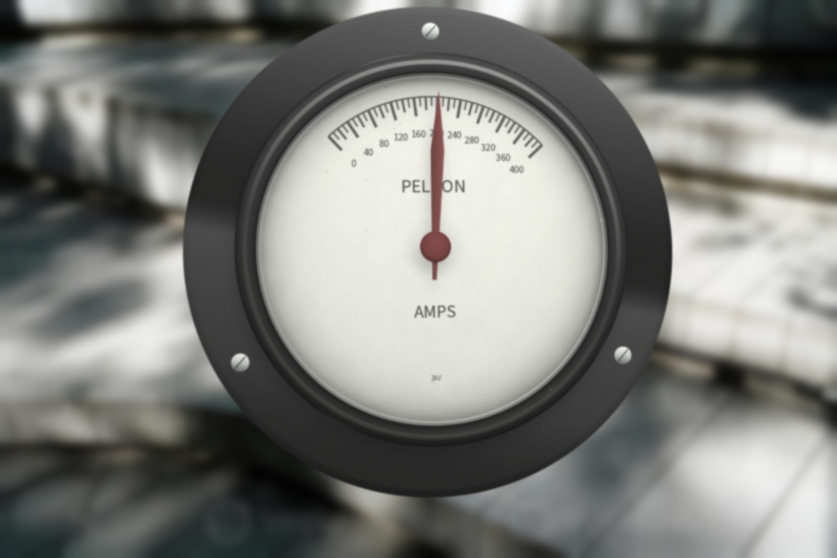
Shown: 200 A
